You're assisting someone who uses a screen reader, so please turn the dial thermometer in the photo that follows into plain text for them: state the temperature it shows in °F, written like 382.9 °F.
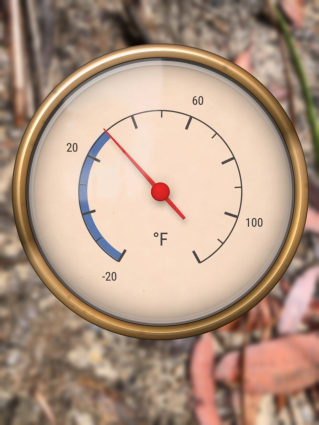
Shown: 30 °F
